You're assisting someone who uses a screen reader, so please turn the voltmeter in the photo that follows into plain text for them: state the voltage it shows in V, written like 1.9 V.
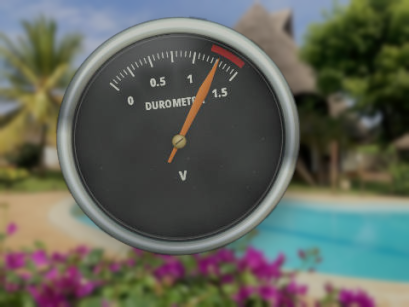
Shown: 1.25 V
